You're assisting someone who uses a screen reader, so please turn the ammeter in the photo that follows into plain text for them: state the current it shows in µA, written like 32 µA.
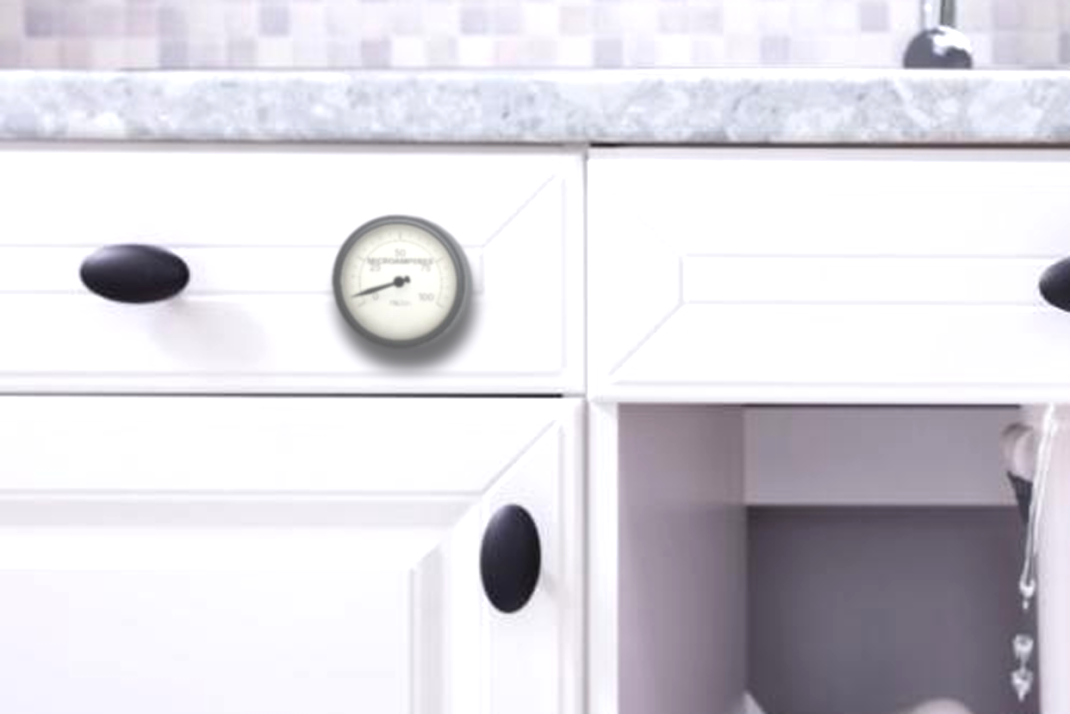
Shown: 5 µA
